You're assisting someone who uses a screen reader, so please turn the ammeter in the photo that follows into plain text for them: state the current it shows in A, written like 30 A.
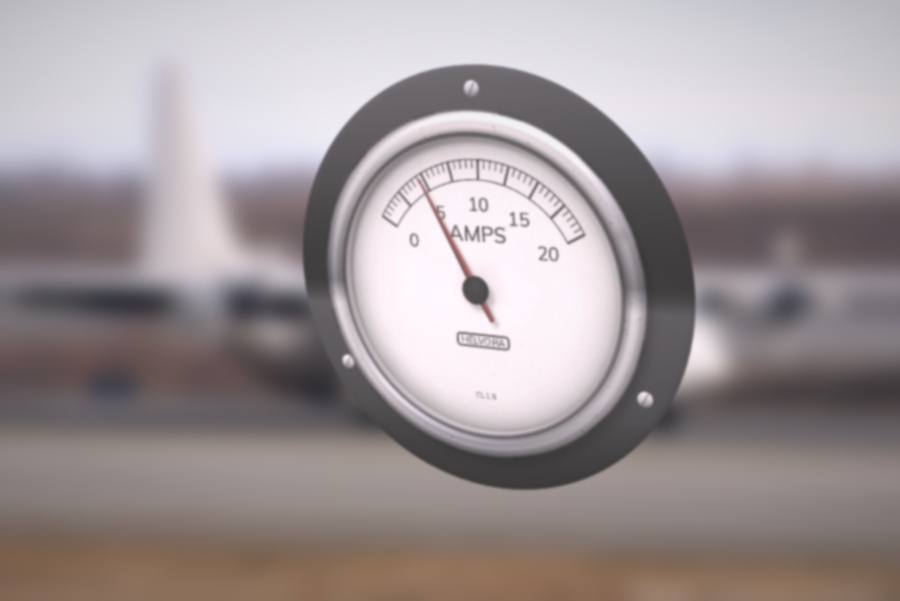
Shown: 5 A
